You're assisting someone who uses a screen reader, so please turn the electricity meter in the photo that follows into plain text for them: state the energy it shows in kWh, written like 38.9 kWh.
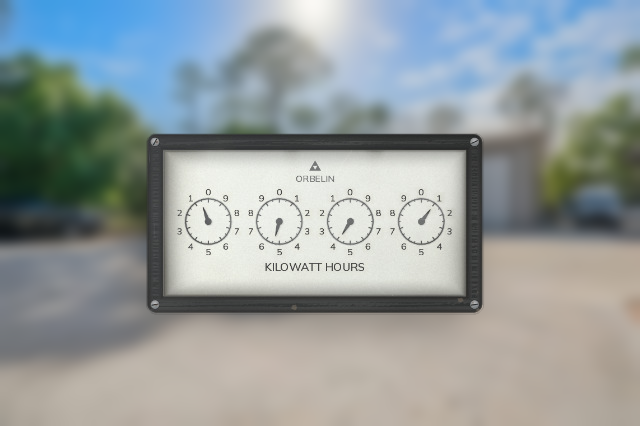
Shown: 541 kWh
